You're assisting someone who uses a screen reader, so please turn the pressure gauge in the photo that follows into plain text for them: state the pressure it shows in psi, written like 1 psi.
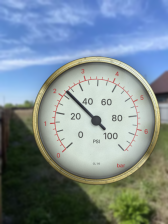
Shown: 32.5 psi
